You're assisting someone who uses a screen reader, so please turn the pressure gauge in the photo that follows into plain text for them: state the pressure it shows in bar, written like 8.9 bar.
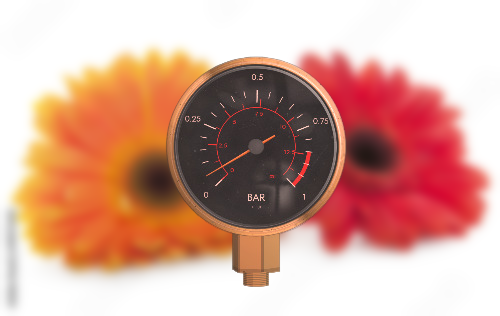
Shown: 0.05 bar
